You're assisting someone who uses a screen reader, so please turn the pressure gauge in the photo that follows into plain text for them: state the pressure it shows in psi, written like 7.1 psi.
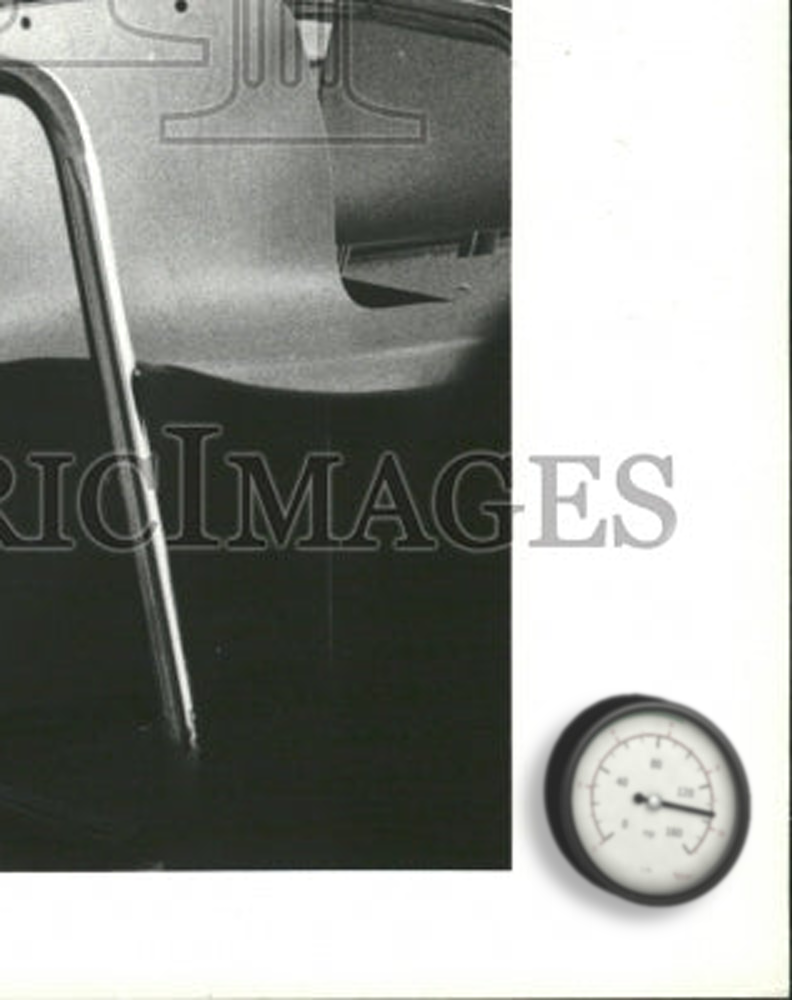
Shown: 135 psi
